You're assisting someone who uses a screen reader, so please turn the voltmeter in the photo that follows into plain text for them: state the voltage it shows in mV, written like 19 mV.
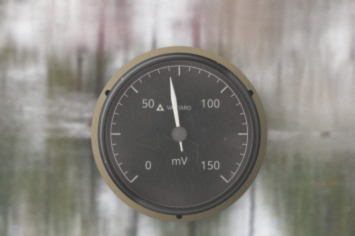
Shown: 70 mV
